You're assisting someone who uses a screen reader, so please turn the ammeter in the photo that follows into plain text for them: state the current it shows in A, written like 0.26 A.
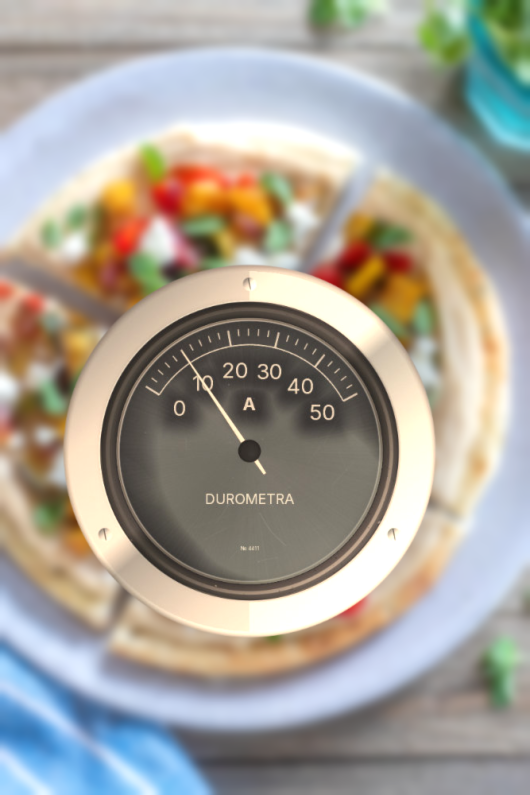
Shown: 10 A
